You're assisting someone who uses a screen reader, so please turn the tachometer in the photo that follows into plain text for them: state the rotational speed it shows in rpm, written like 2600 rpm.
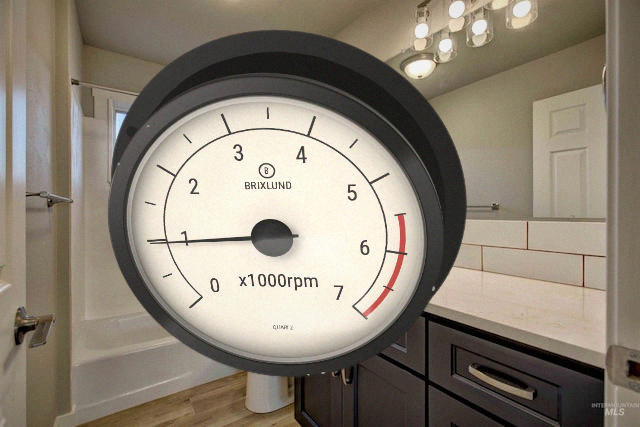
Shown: 1000 rpm
